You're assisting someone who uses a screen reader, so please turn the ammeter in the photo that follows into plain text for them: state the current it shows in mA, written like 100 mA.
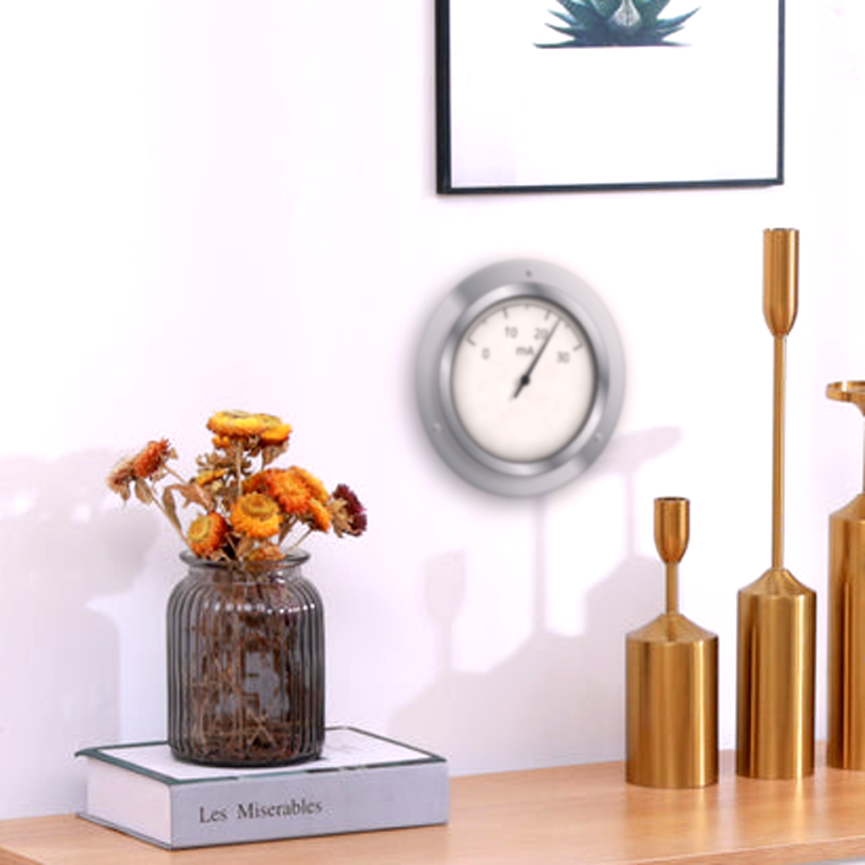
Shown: 22.5 mA
